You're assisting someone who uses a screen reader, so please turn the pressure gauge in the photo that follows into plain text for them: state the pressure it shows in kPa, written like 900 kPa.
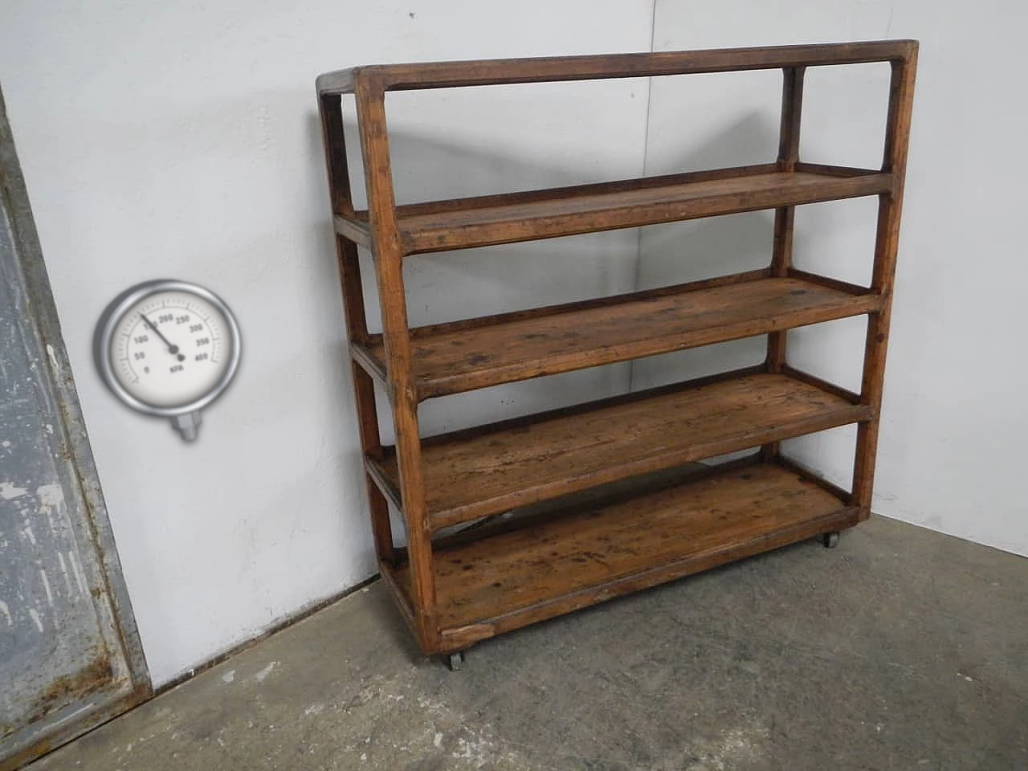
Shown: 150 kPa
